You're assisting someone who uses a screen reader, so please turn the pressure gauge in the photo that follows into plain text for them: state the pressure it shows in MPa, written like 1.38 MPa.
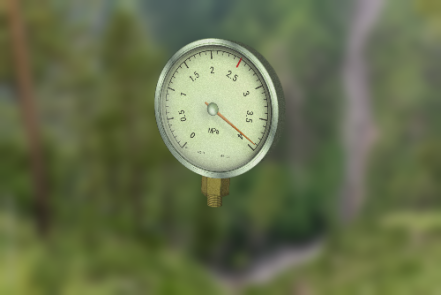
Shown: 3.9 MPa
